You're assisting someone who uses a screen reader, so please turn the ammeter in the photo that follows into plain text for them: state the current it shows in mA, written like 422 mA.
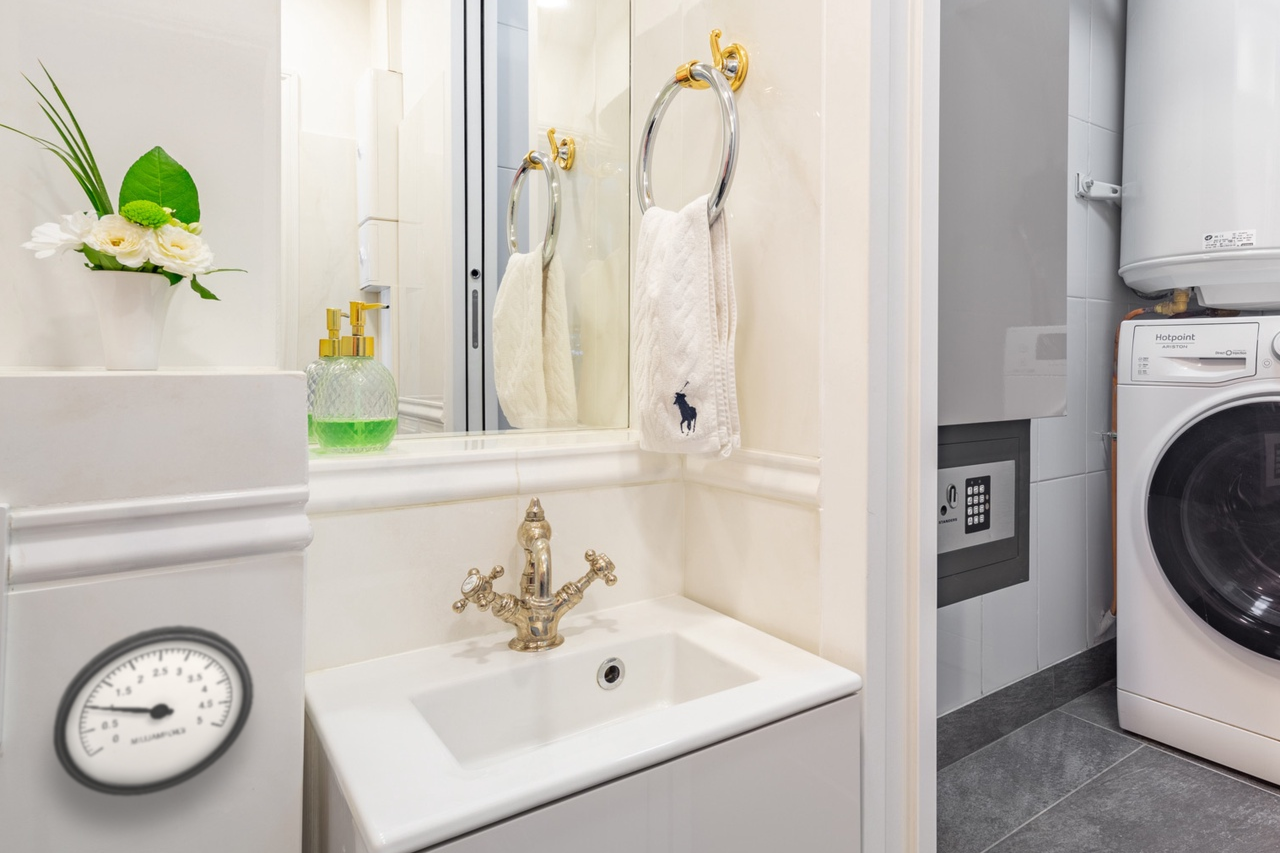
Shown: 1 mA
